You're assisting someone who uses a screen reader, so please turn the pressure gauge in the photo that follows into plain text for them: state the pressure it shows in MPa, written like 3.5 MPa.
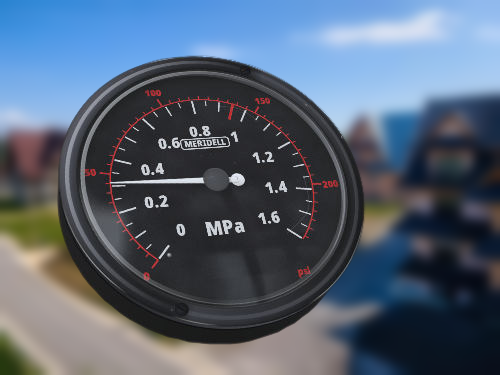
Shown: 0.3 MPa
